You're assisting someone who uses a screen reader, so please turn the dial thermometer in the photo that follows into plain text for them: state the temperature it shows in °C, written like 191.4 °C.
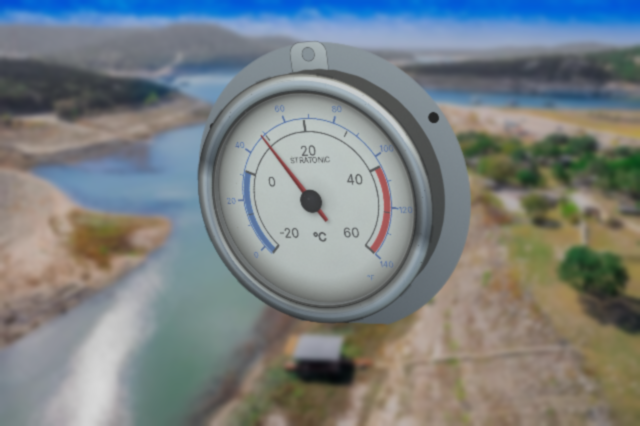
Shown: 10 °C
